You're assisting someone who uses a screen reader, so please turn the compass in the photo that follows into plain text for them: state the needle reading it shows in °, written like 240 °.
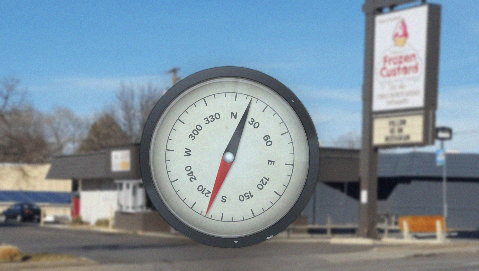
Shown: 195 °
